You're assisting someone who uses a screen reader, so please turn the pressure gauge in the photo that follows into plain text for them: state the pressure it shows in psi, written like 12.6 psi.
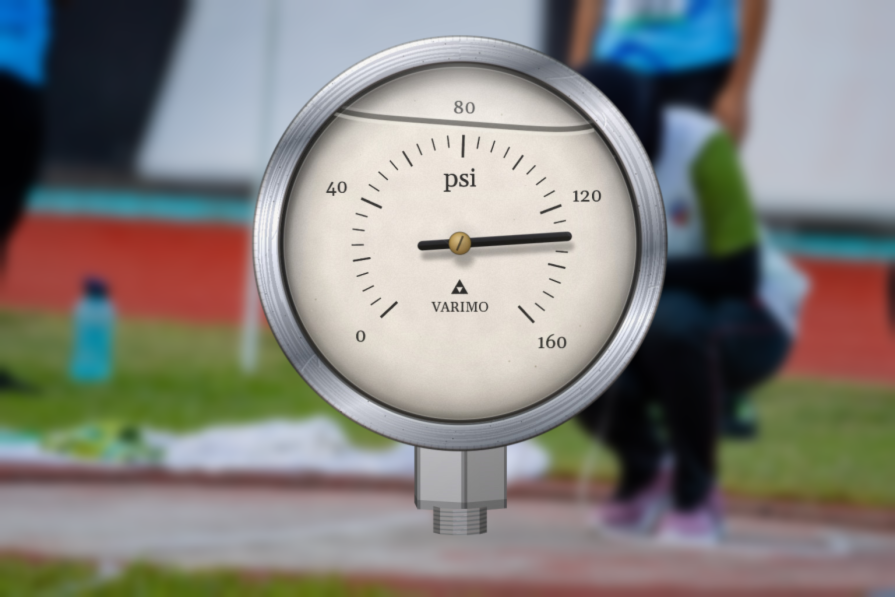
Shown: 130 psi
